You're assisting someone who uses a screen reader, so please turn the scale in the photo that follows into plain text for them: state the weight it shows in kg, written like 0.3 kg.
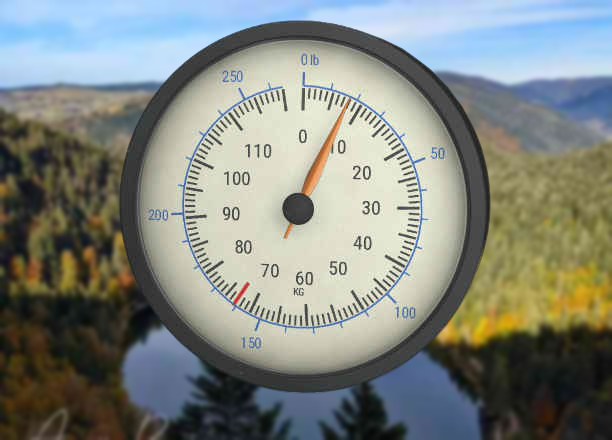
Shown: 8 kg
